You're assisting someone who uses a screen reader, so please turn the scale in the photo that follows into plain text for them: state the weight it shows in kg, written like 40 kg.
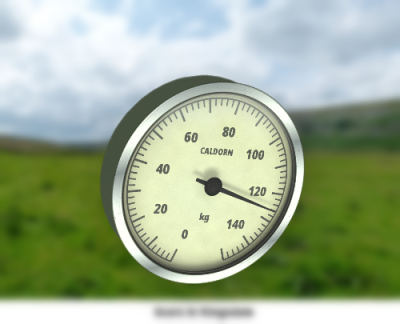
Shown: 126 kg
